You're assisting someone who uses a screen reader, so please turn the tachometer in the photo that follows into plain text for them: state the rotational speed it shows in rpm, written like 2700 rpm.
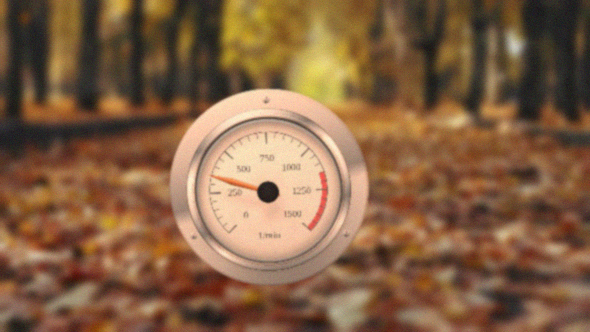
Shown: 350 rpm
